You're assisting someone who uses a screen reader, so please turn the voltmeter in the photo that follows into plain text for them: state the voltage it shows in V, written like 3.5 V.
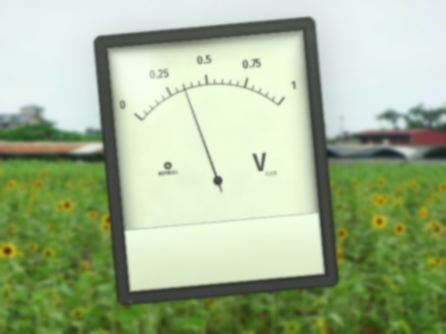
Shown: 0.35 V
